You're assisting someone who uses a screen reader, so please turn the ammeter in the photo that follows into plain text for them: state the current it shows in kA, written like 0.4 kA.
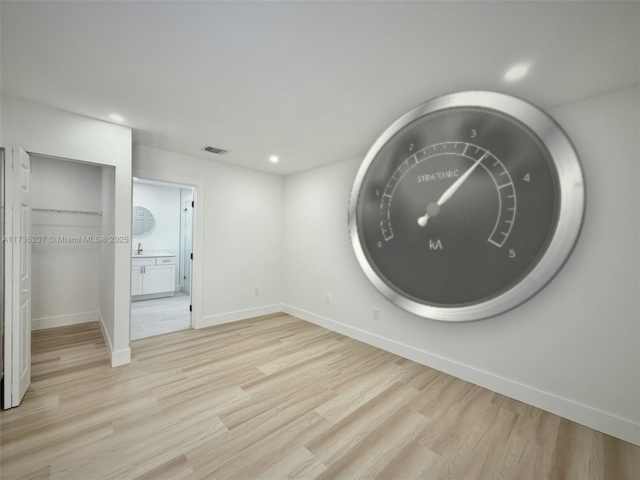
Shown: 3.4 kA
